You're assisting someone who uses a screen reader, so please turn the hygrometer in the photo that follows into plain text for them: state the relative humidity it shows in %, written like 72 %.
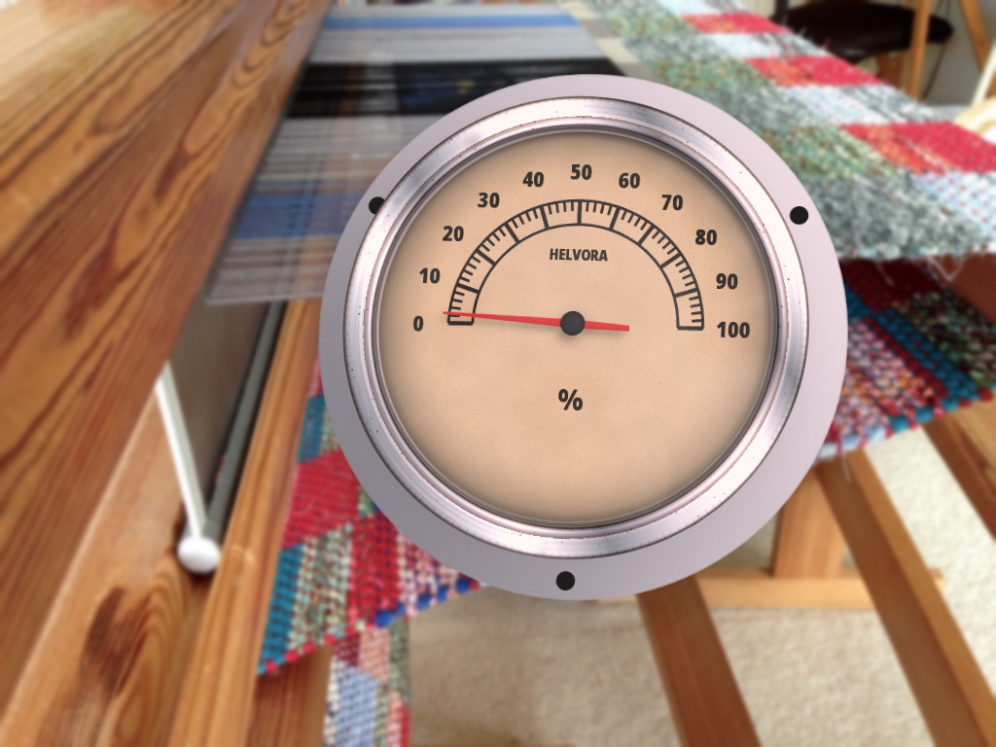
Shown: 2 %
